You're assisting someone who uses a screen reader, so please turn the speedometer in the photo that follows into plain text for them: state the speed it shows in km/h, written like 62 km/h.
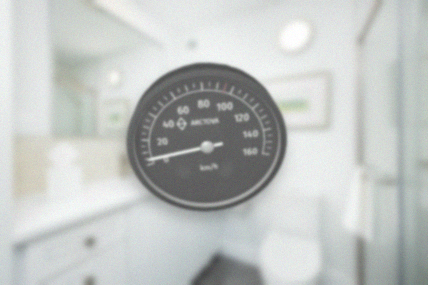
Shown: 5 km/h
